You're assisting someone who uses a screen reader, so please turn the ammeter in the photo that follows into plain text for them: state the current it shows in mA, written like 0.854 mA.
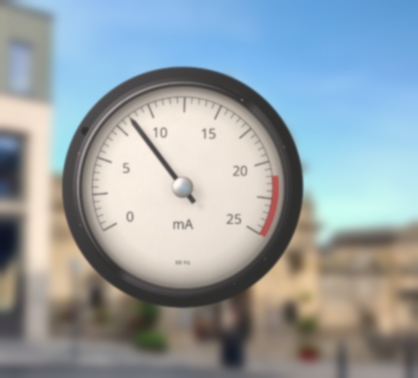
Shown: 8.5 mA
